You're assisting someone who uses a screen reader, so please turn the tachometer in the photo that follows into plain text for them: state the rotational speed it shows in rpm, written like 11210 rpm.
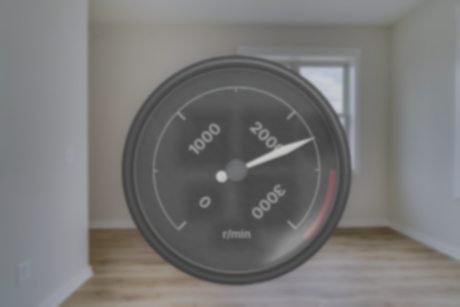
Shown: 2250 rpm
